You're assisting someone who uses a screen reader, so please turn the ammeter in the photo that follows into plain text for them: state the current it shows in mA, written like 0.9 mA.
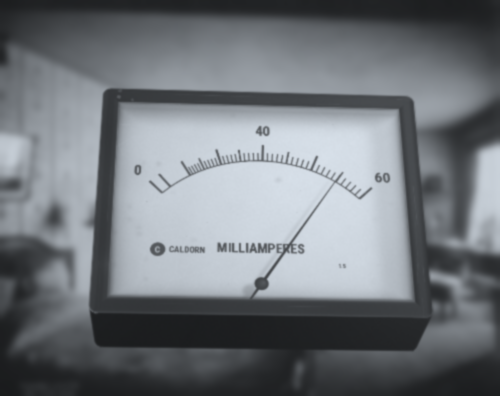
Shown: 55 mA
